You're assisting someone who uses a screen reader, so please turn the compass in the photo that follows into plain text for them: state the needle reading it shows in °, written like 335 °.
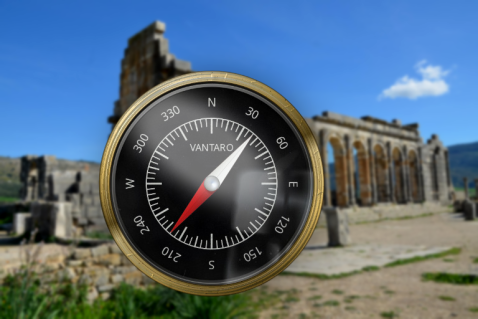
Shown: 220 °
